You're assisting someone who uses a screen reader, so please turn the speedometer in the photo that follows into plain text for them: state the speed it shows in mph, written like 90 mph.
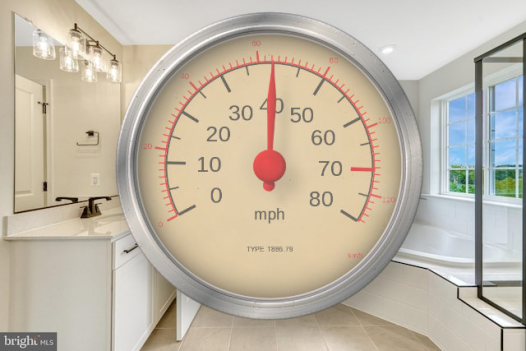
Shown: 40 mph
